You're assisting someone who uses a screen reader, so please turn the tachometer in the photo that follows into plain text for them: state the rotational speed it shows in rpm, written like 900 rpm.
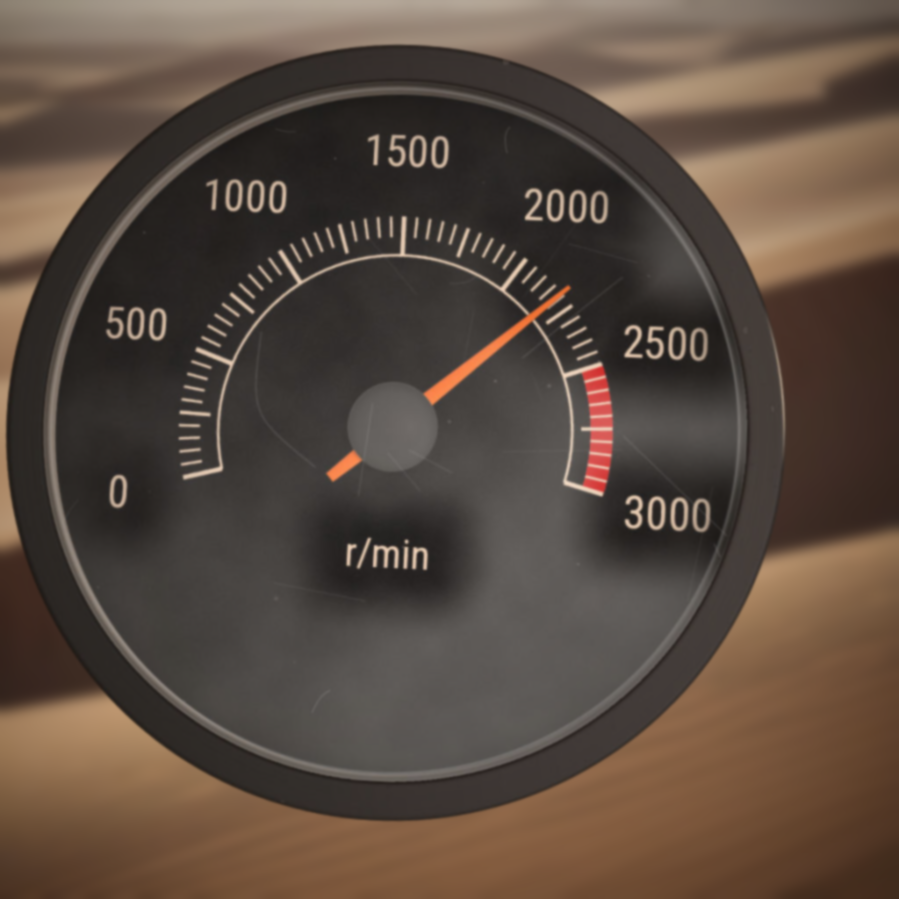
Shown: 2200 rpm
